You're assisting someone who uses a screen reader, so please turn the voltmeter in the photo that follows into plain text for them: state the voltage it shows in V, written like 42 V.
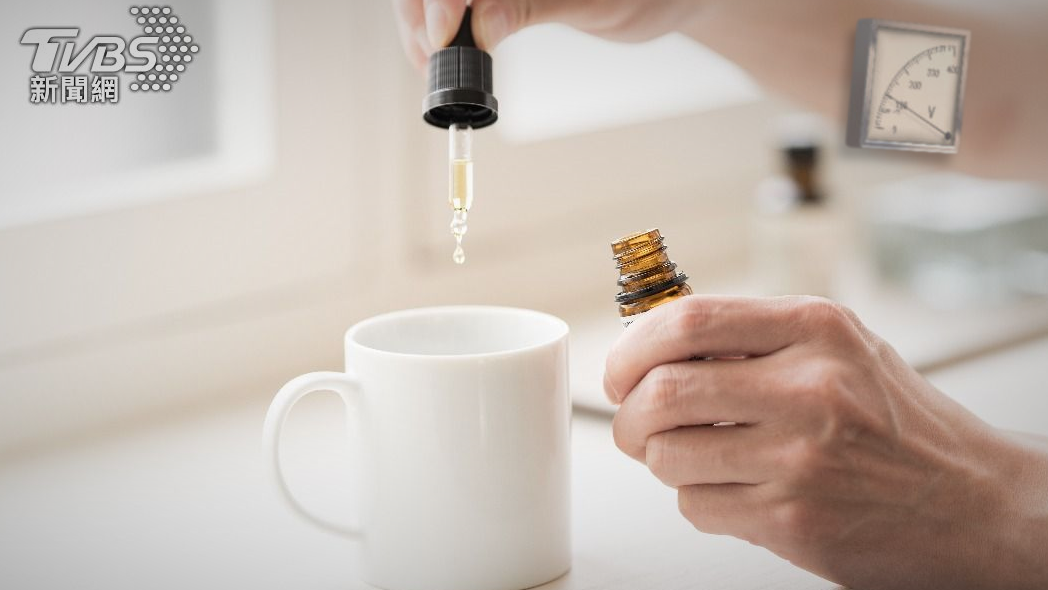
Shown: 100 V
